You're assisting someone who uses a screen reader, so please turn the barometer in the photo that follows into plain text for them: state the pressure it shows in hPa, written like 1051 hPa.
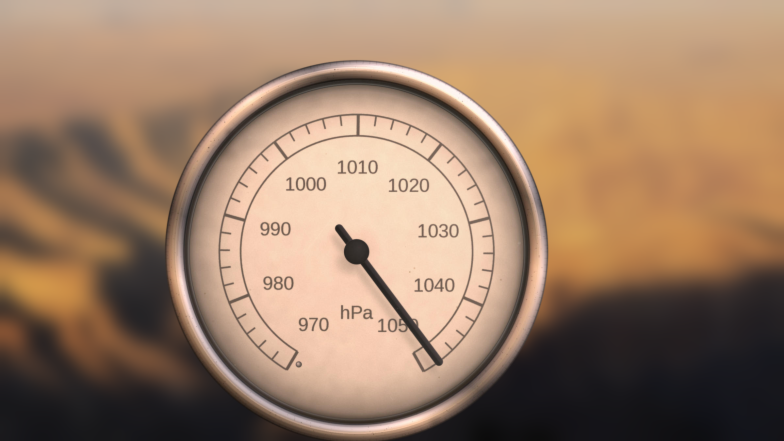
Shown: 1048 hPa
